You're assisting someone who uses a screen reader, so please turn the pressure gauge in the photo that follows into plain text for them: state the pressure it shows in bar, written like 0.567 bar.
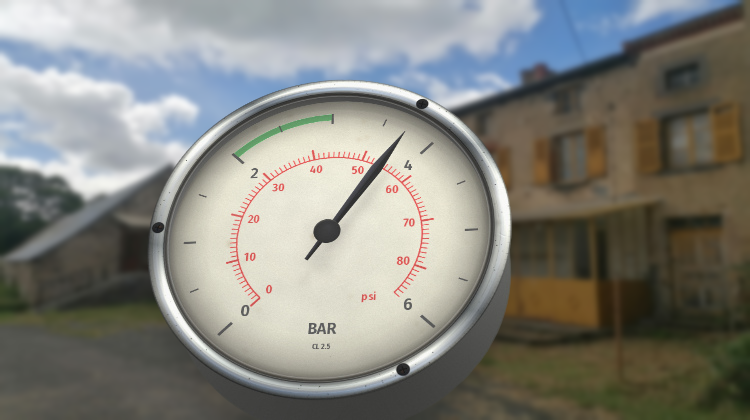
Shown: 3.75 bar
